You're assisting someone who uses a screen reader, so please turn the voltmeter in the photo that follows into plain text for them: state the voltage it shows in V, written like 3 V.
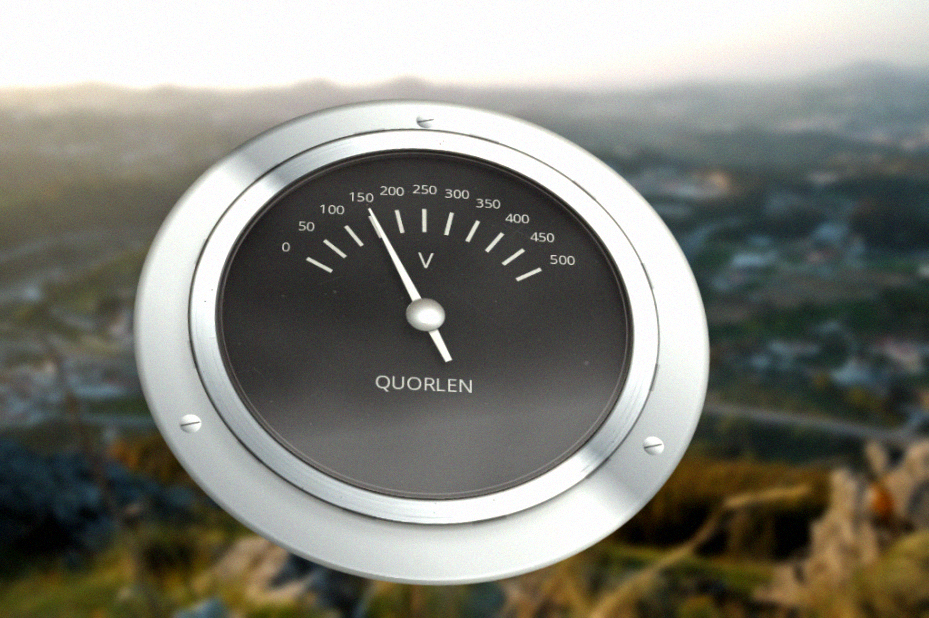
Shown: 150 V
